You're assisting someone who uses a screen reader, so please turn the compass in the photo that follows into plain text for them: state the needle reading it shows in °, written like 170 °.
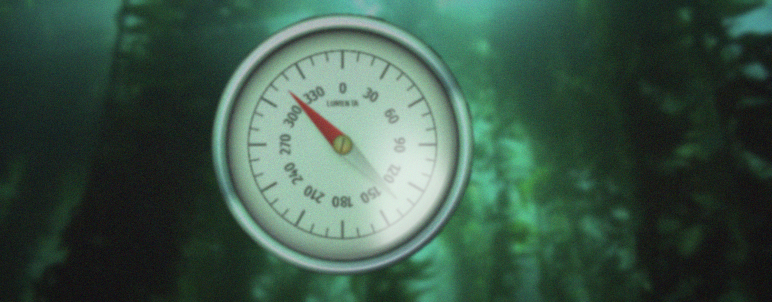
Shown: 315 °
